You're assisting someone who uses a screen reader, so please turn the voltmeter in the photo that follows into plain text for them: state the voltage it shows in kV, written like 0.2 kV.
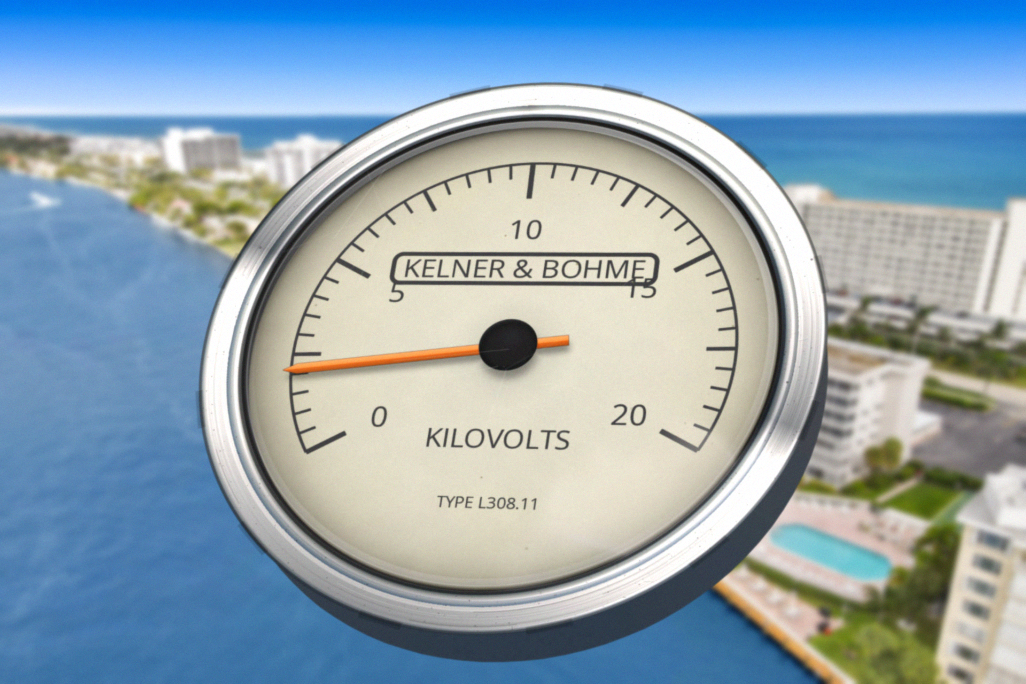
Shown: 2 kV
